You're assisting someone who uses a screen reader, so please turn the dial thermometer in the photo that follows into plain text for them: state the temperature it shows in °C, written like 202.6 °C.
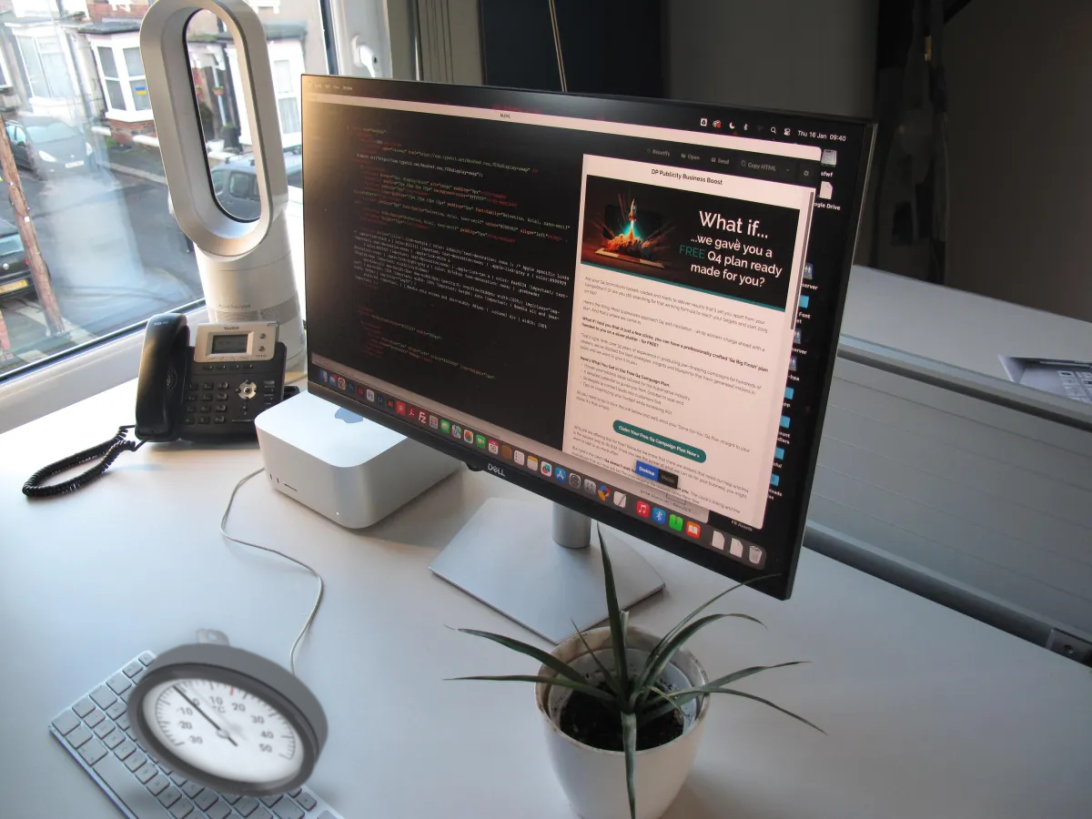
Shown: 0 °C
